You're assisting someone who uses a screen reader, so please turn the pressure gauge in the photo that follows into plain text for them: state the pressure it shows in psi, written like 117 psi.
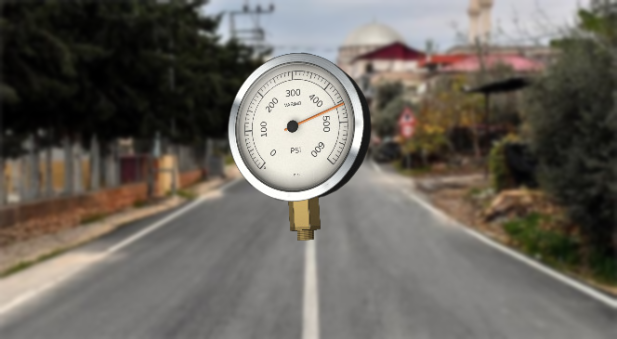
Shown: 460 psi
